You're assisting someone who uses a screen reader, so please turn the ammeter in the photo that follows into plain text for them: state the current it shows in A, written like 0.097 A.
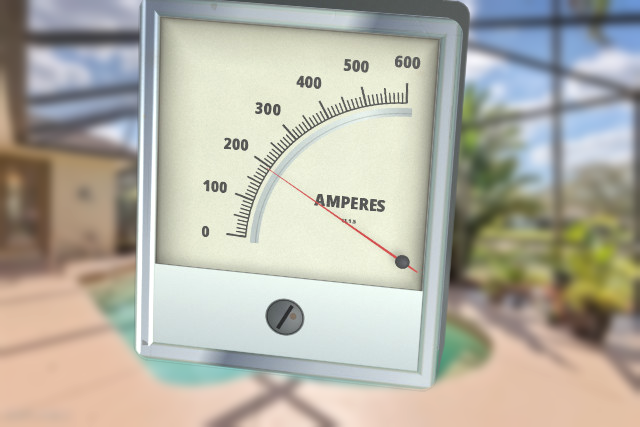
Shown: 200 A
